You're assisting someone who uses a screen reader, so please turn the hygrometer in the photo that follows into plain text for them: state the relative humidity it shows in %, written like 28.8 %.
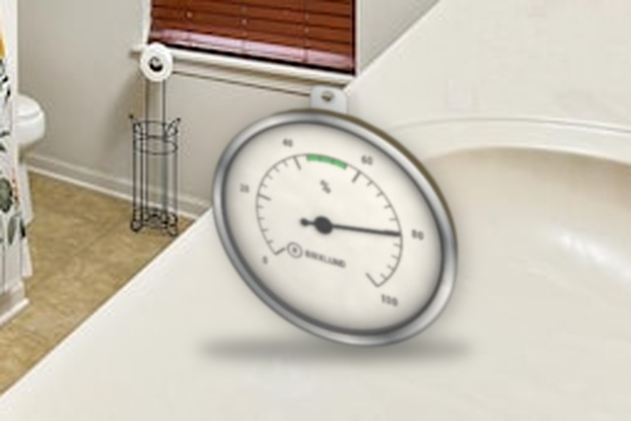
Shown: 80 %
